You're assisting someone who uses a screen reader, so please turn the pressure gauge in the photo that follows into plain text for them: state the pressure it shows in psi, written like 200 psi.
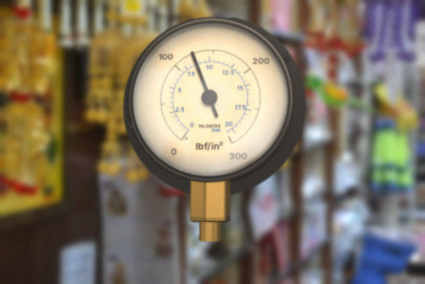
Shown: 125 psi
